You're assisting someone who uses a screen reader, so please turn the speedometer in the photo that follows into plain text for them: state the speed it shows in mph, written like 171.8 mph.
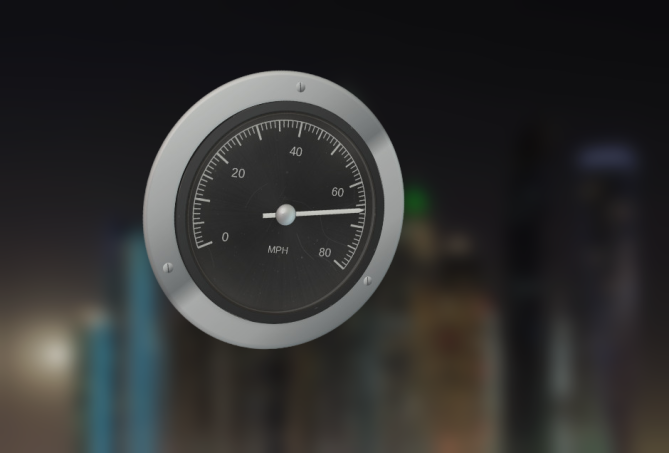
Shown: 66 mph
